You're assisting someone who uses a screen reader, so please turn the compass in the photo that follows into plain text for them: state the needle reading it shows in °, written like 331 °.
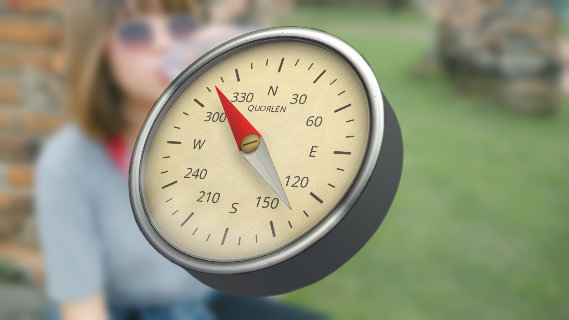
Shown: 315 °
